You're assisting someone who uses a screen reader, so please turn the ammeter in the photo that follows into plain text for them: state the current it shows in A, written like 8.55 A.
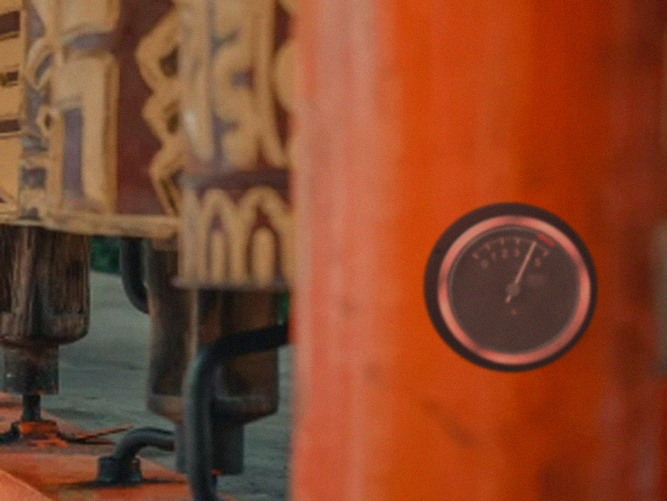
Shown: 4 A
